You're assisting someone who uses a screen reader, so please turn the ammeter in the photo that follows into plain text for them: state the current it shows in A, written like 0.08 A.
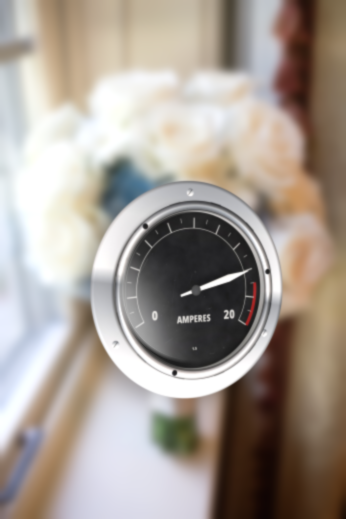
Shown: 16 A
